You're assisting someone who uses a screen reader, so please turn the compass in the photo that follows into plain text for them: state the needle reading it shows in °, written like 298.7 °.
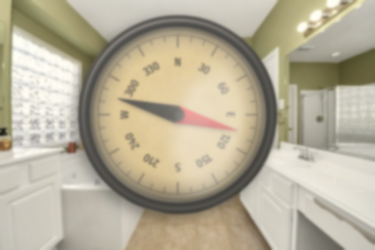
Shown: 105 °
